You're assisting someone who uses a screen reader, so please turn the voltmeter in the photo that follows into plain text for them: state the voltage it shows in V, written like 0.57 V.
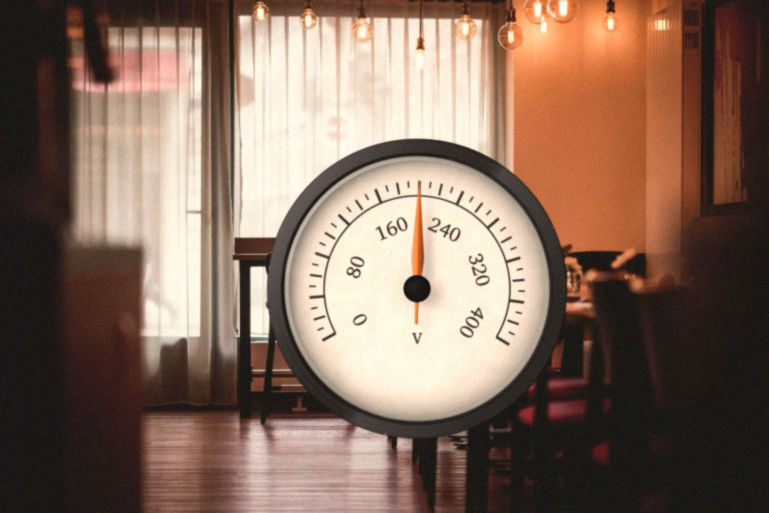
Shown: 200 V
